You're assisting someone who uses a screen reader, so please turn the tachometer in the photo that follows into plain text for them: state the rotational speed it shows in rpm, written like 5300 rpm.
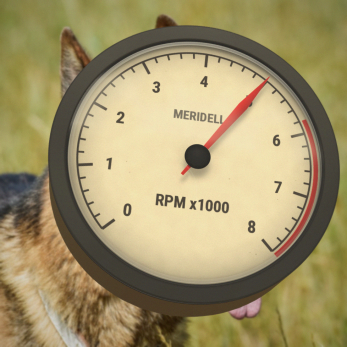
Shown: 5000 rpm
